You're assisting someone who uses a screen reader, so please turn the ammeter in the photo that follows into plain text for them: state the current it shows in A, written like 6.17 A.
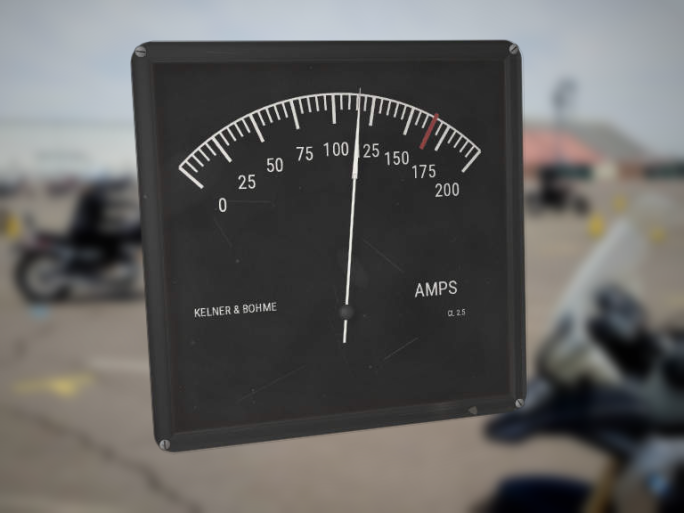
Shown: 115 A
